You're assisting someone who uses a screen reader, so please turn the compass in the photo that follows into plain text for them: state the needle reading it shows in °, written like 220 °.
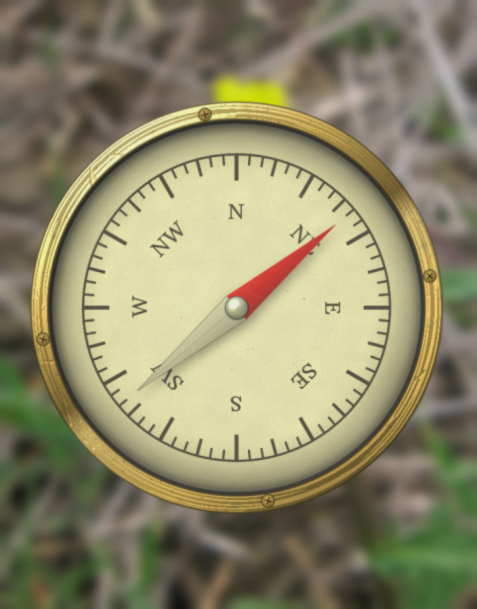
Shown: 50 °
